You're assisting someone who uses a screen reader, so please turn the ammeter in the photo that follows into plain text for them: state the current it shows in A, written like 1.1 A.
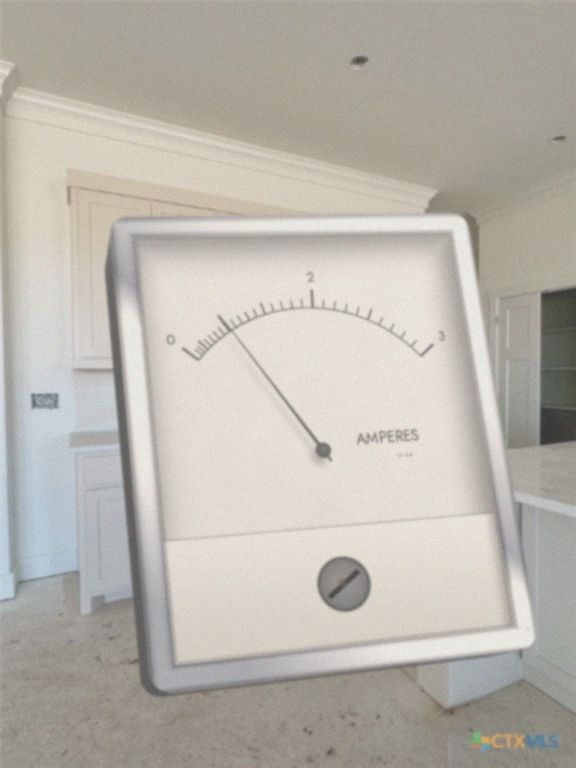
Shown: 1 A
